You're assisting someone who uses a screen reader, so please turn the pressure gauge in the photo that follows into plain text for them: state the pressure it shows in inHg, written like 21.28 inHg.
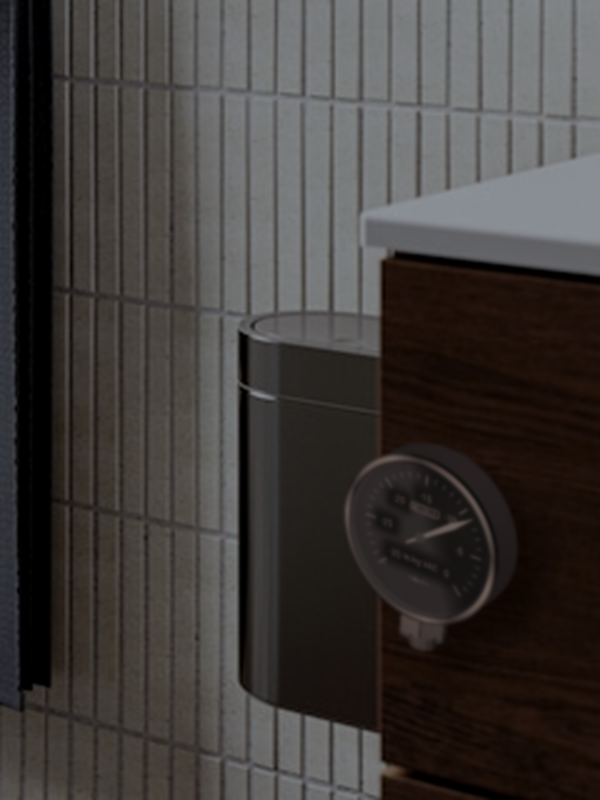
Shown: -9 inHg
